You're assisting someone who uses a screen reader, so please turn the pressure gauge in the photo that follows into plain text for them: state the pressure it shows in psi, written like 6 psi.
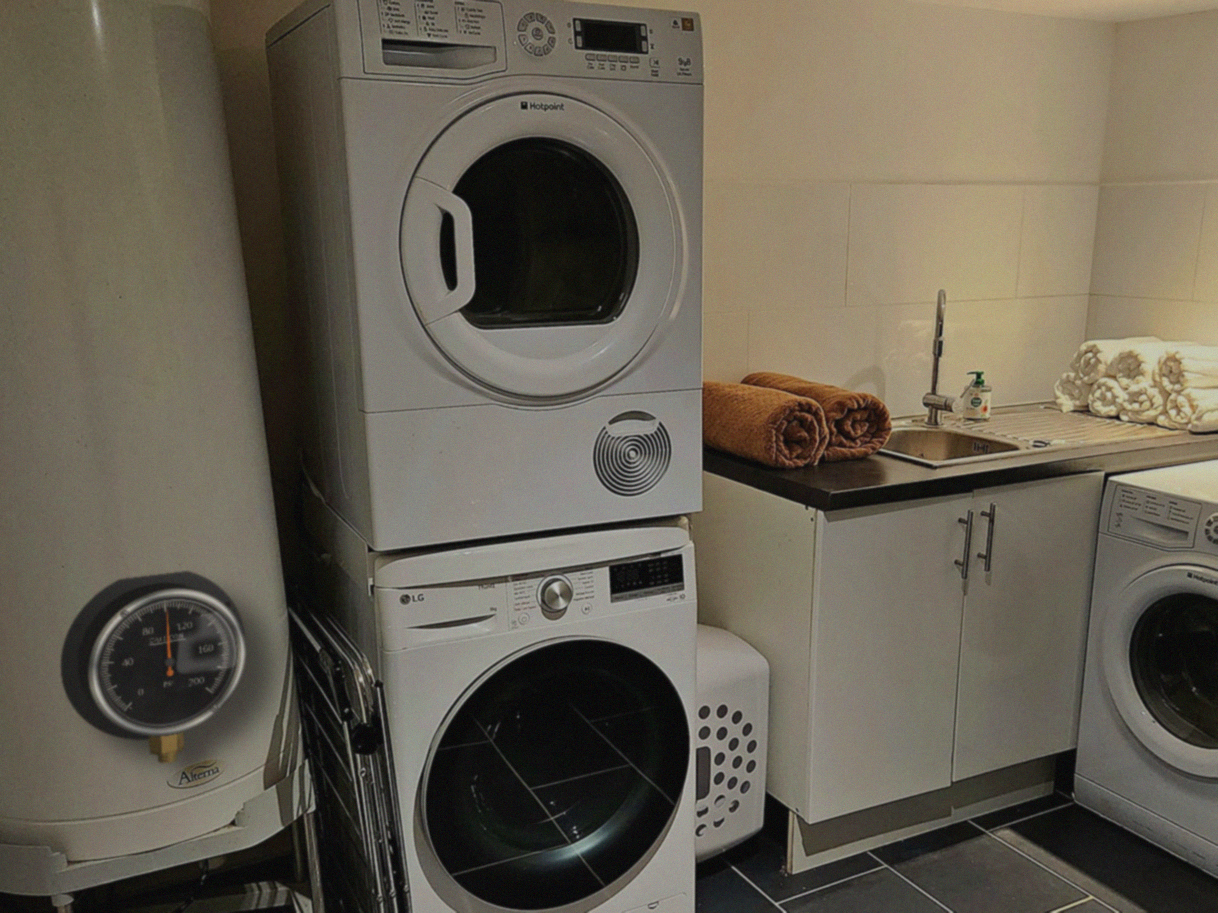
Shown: 100 psi
